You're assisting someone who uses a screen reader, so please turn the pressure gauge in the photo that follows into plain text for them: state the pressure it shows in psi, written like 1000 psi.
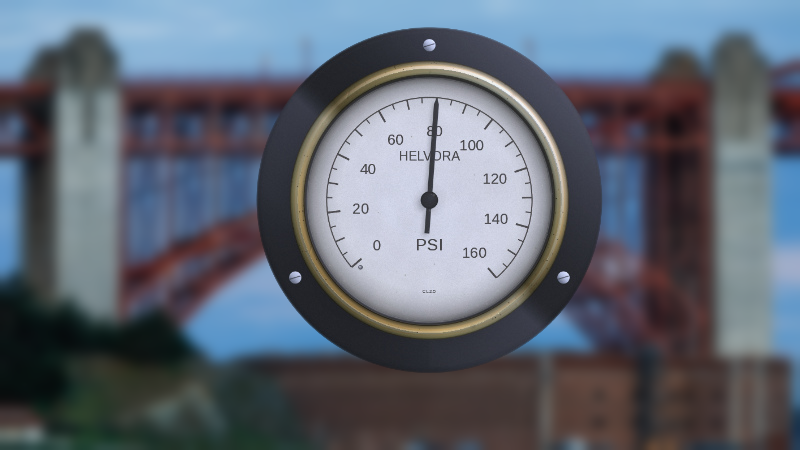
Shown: 80 psi
